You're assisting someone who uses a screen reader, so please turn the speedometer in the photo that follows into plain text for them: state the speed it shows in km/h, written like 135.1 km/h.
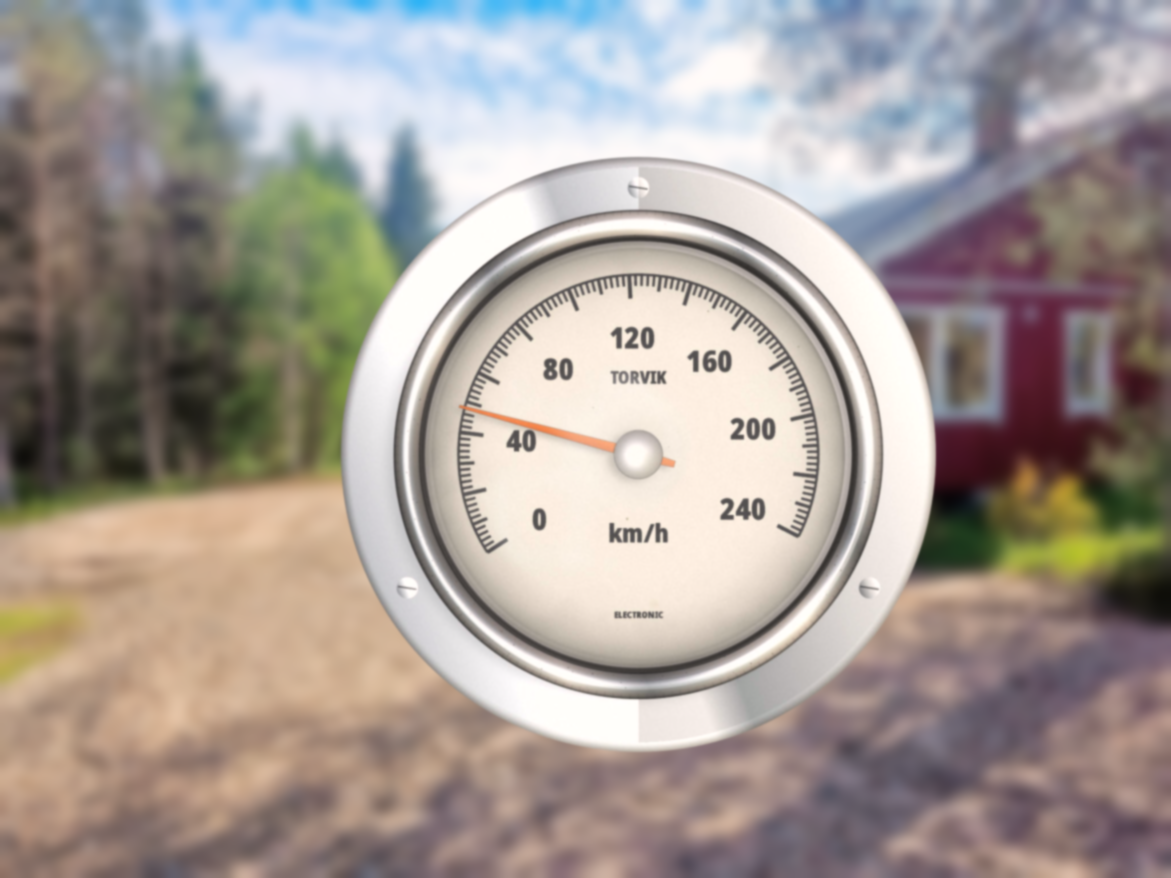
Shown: 48 km/h
